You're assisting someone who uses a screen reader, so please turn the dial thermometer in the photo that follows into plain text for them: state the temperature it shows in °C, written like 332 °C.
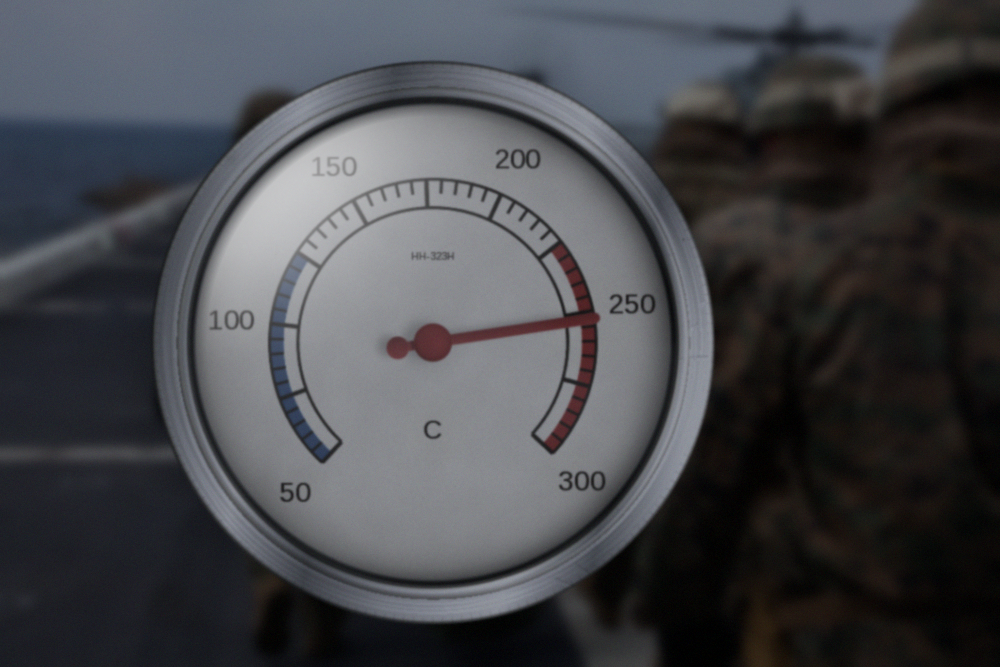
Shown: 252.5 °C
